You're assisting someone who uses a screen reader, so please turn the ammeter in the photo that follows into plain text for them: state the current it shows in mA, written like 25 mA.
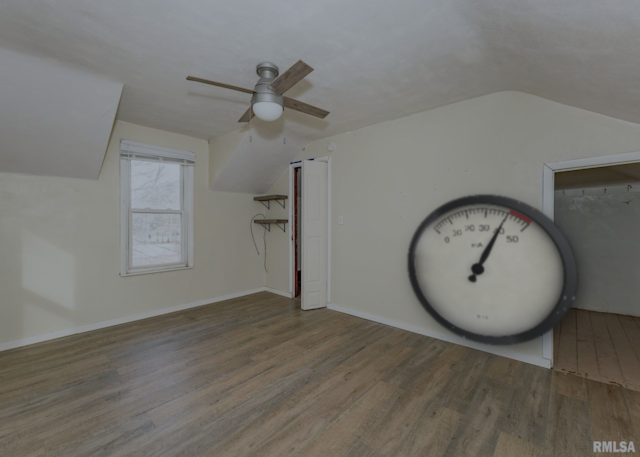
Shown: 40 mA
